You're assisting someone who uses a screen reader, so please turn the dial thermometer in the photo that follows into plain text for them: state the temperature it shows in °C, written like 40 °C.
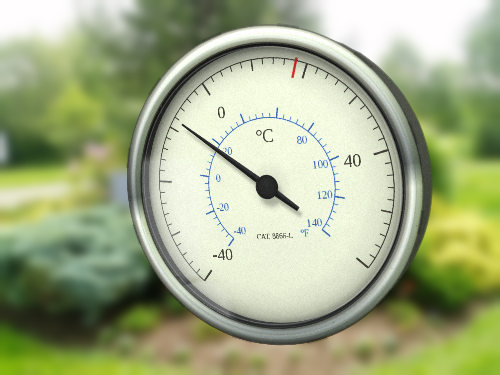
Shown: -8 °C
